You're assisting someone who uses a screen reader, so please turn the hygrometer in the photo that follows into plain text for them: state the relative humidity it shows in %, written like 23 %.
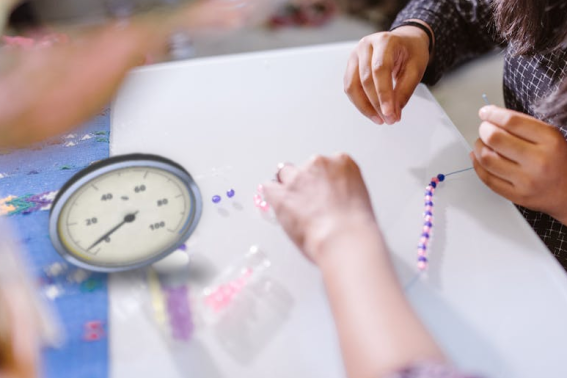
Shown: 5 %
